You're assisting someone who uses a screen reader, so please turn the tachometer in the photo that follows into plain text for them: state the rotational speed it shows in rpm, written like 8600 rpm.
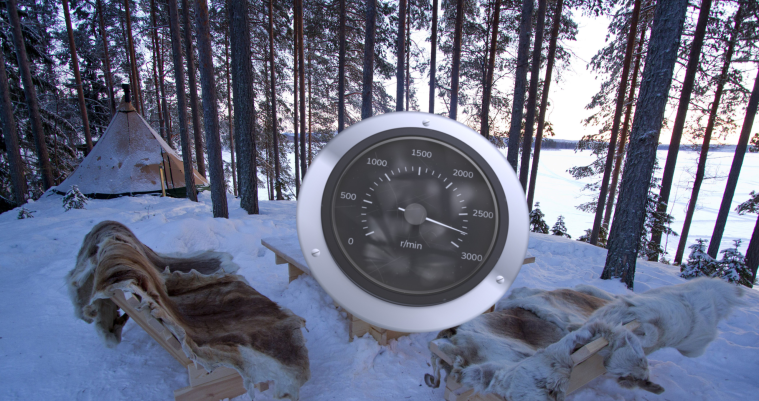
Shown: 2800 rpm
